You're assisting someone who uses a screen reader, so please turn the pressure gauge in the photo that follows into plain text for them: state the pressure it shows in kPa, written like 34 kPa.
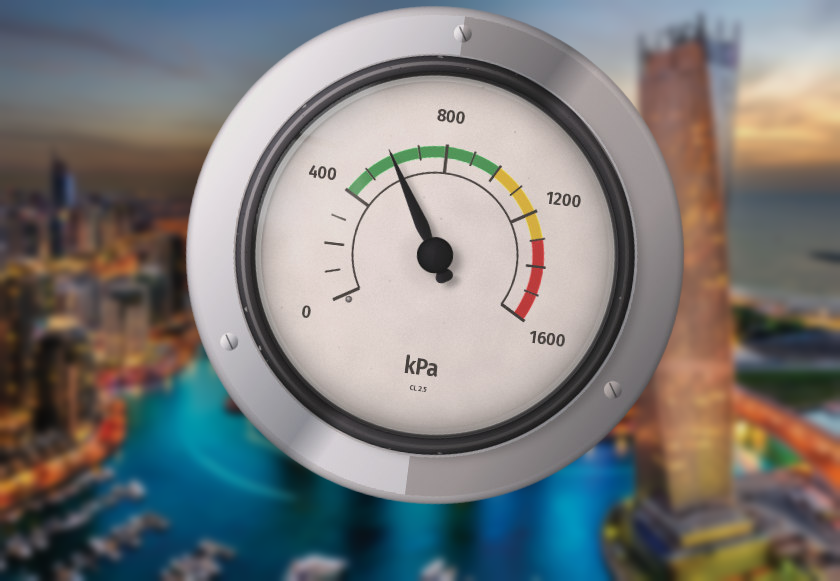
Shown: 600 kPa
